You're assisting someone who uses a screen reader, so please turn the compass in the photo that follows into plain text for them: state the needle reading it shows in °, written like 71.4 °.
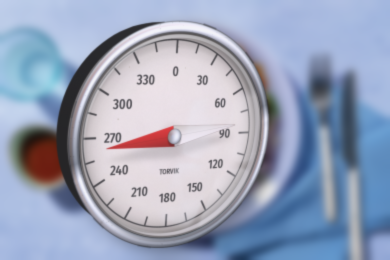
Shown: 262.5 °
